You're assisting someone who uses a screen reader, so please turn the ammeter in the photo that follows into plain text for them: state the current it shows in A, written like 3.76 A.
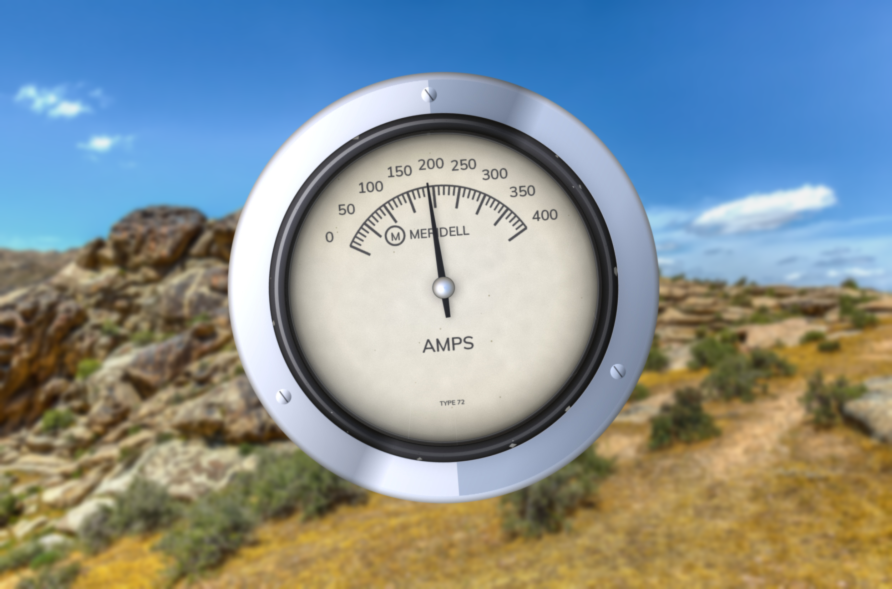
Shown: 190 A
